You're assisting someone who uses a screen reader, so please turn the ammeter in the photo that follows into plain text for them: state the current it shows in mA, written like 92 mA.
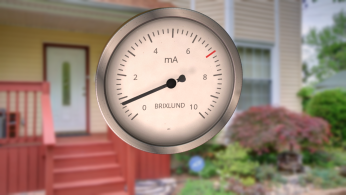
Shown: 0.8 mA
